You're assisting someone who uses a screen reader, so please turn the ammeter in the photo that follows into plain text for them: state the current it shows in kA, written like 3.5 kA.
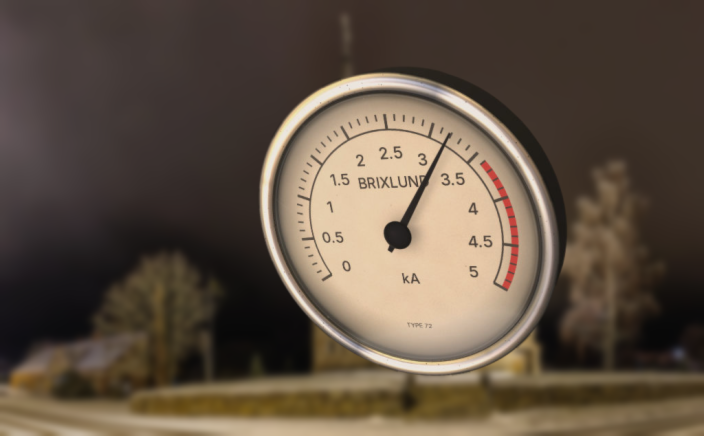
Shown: 3.2 kA
